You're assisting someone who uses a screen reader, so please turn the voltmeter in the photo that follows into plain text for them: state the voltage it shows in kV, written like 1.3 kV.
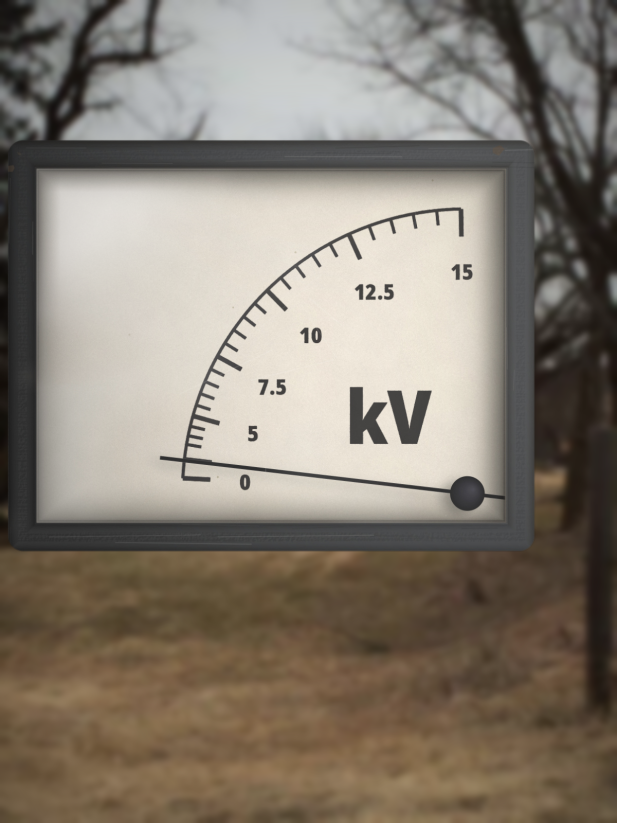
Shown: 2.5 kV
